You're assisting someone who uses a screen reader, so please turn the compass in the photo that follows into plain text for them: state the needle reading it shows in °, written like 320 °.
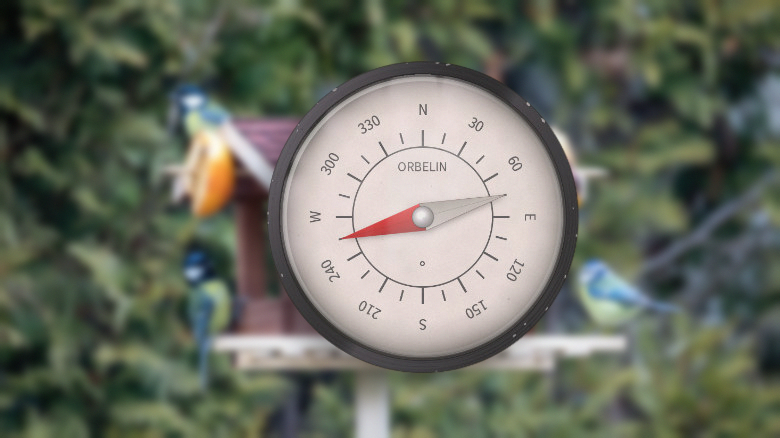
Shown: 255 °
